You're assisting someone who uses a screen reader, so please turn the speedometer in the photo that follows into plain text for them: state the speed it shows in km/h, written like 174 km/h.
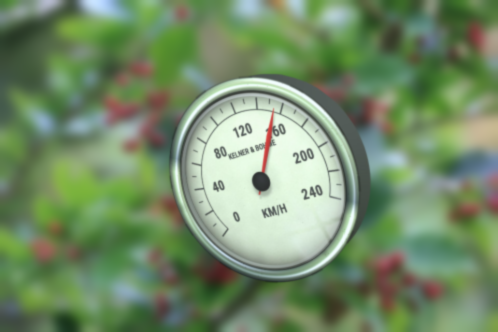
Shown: 155 km/h
